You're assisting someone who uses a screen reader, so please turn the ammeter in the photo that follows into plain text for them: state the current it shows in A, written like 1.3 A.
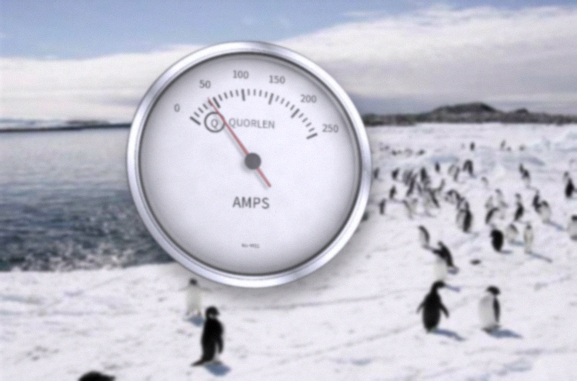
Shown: 40 A
